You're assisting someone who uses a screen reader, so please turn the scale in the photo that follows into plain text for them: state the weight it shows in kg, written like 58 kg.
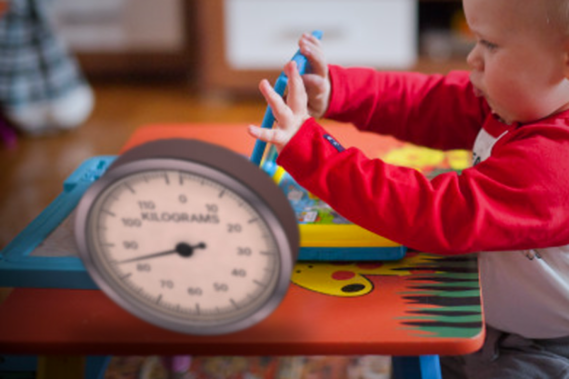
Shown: 85 kg
